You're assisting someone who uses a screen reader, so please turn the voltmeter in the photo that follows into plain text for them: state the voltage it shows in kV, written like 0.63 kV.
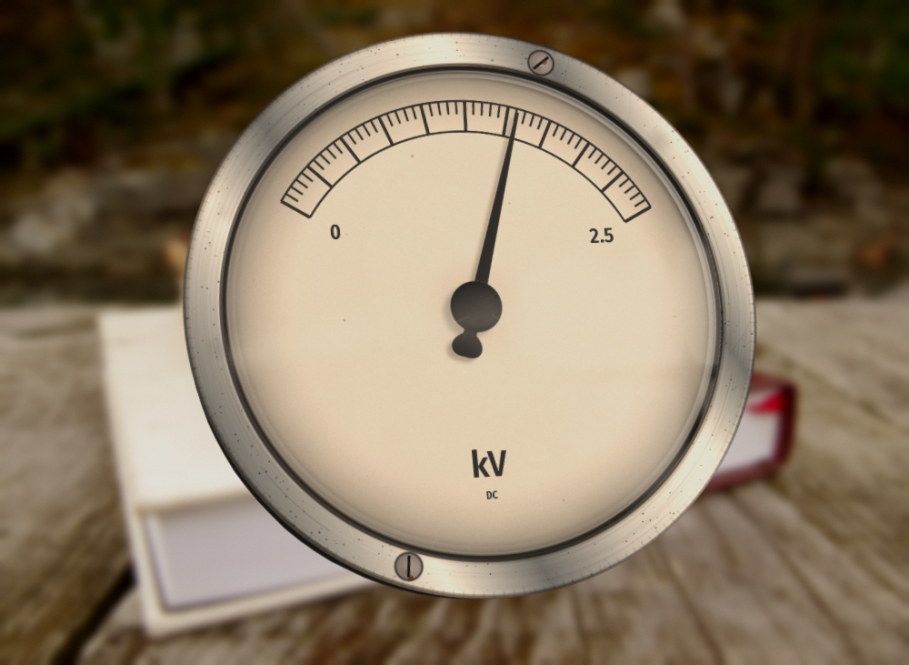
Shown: 1.55 kV
